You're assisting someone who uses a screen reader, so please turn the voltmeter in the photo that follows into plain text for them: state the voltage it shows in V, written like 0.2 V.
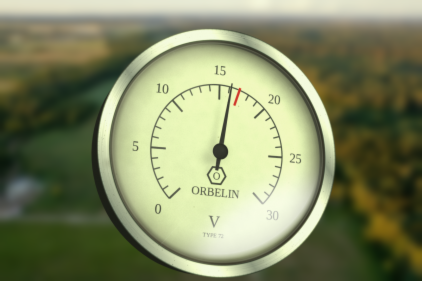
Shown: 16 V
